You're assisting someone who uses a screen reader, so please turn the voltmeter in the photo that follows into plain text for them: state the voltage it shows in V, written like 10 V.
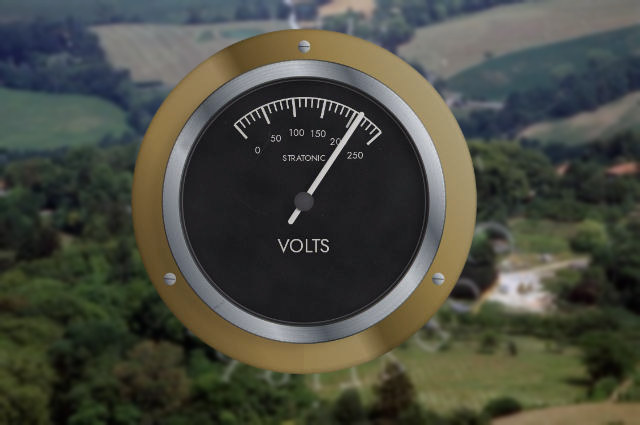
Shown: 210 V
